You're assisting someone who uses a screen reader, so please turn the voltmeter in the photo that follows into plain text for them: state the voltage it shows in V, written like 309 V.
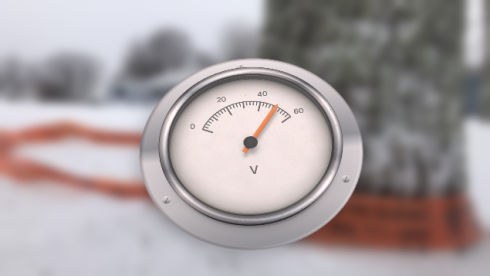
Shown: 50 V
